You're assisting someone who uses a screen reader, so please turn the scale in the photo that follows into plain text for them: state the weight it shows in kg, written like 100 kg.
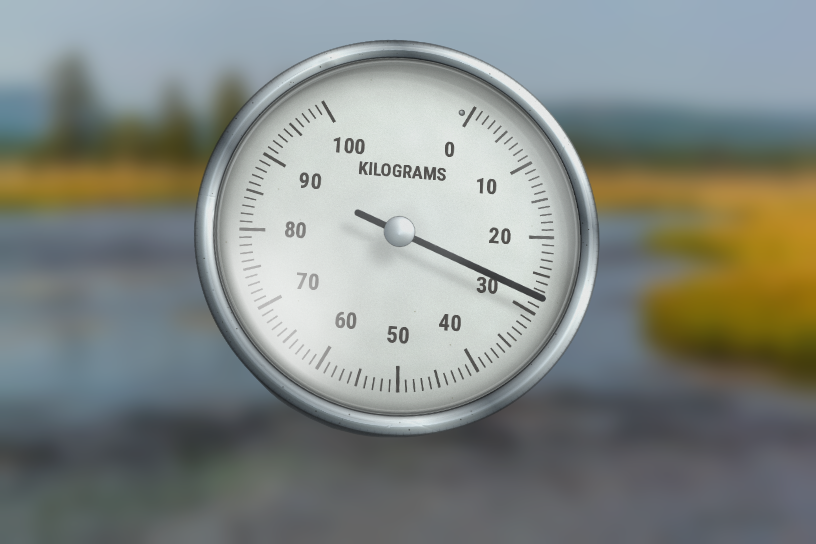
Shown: 28 kg
